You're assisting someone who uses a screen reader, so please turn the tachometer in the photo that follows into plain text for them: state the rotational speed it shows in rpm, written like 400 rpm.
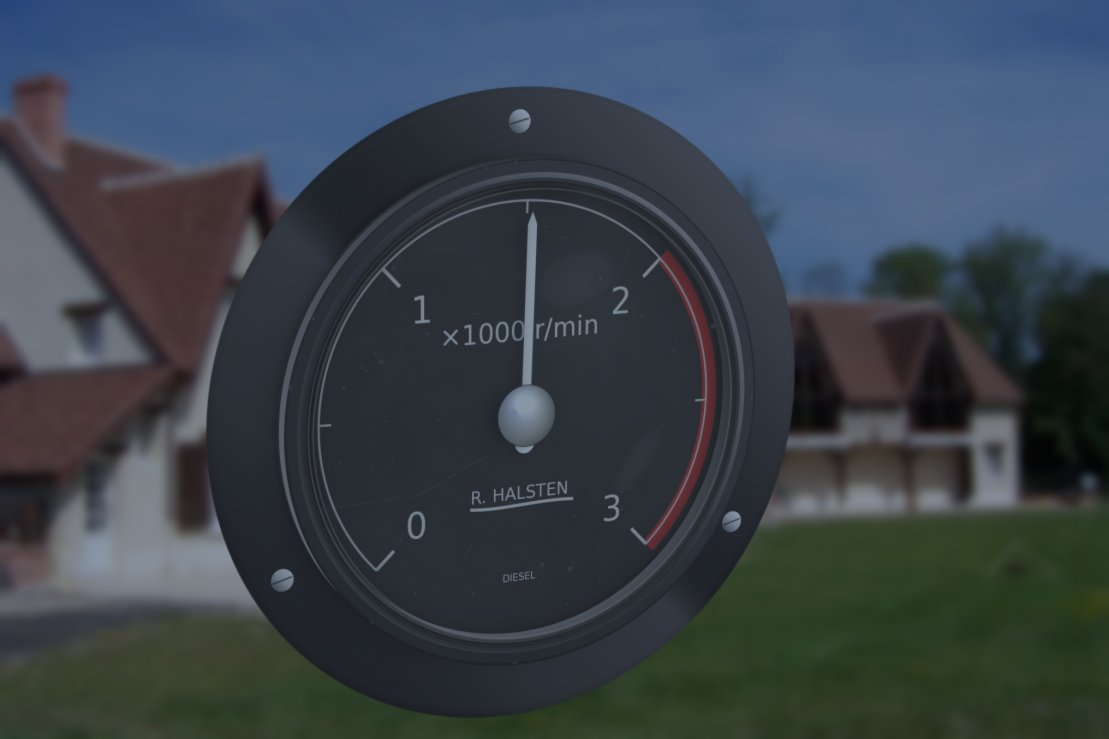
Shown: 1500 rpm
